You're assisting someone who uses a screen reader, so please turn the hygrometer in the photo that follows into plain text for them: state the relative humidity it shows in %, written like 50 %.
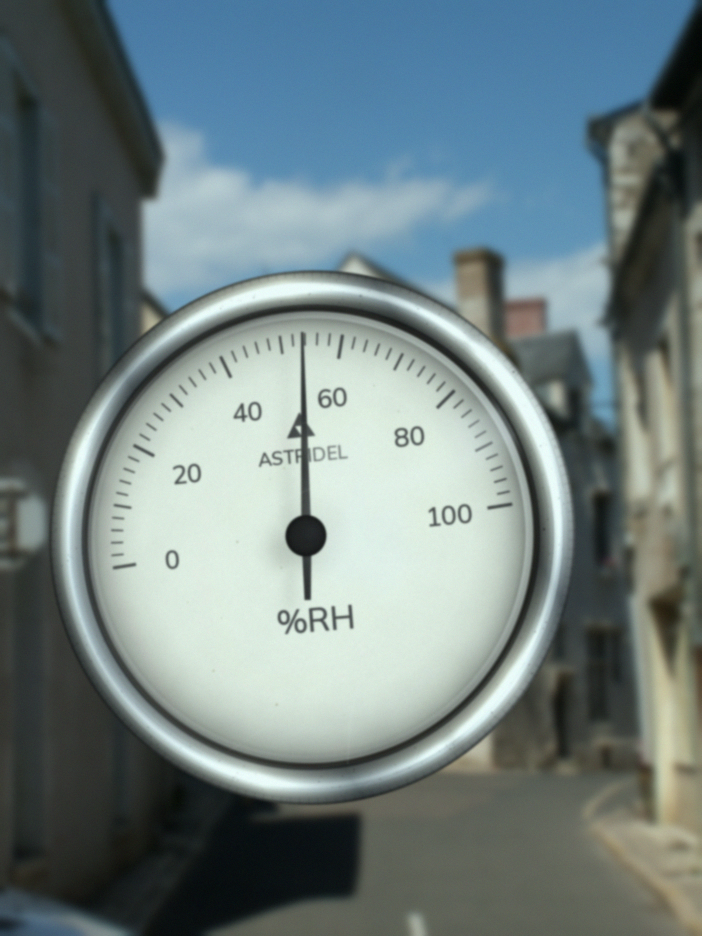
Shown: 54 %
